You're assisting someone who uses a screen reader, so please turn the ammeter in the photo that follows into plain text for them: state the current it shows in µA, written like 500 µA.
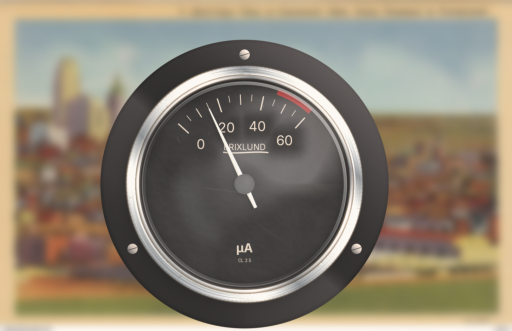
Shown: 15 µA
